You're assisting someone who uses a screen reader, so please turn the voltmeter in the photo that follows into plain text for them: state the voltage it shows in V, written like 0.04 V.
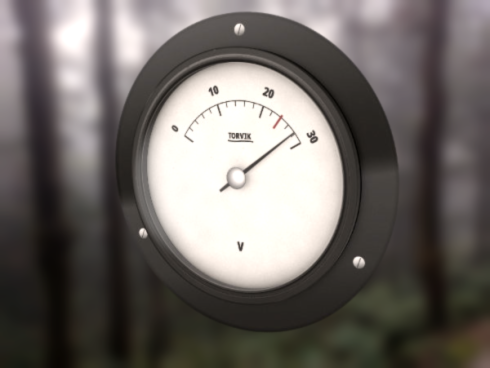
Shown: 28 V
